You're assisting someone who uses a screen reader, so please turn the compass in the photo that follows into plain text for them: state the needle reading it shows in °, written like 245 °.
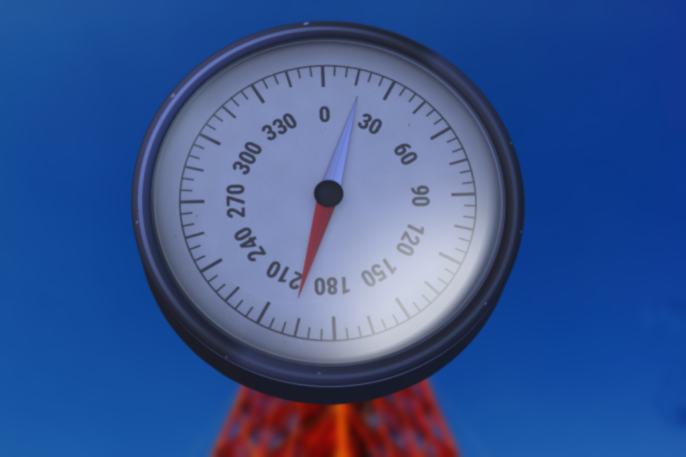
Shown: 197.5 °
